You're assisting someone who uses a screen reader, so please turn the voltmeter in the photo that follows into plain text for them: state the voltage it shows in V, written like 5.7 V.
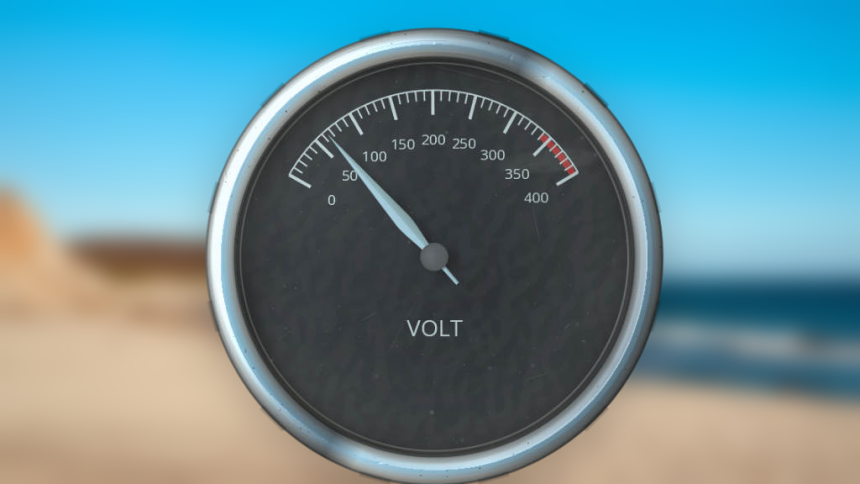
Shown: 65 V
